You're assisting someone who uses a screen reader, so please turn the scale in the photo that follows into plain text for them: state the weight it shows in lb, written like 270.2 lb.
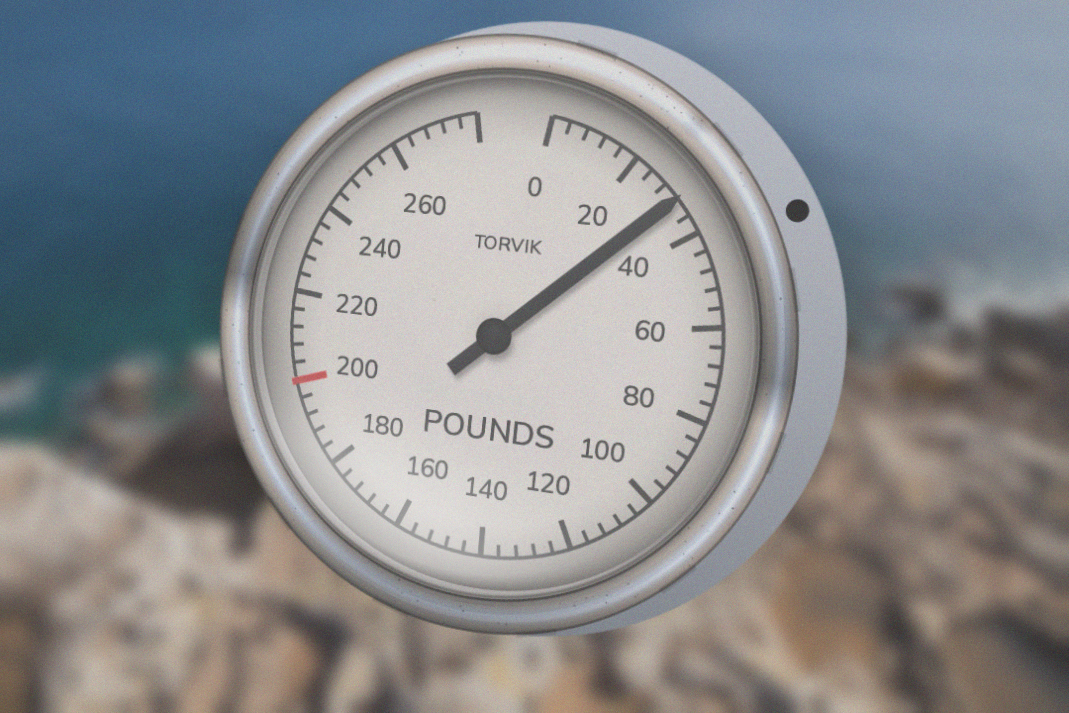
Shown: 32 lb
